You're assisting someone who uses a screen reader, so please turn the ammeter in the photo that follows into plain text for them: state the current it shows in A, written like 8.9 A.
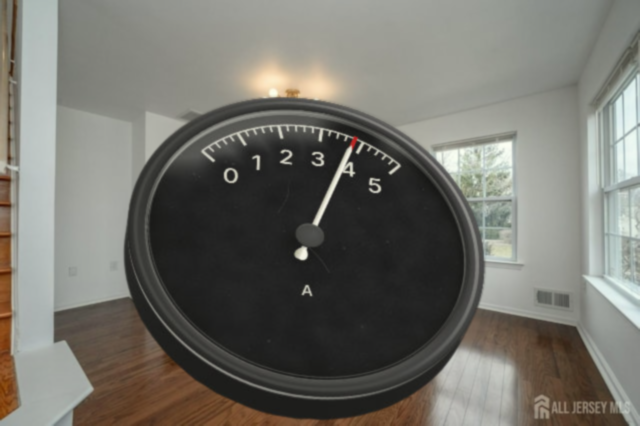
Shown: 3.8 A
